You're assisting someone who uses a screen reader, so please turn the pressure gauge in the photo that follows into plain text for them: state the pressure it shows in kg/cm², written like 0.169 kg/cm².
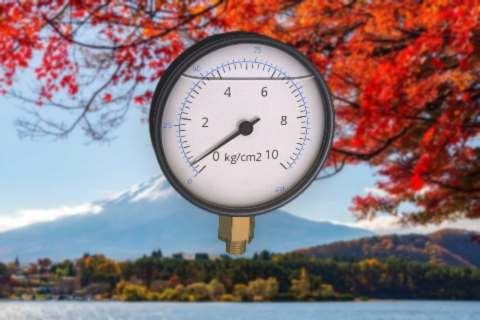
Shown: 0.4 kg/cm²
